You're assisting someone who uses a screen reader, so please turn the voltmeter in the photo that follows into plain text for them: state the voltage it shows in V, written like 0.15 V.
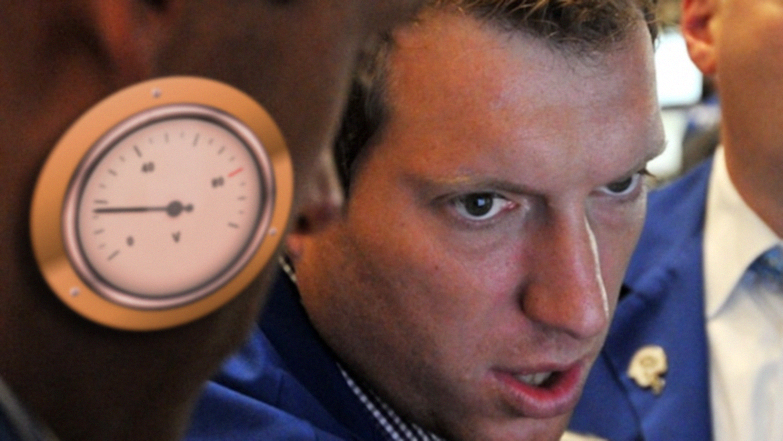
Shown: 17.5 V
